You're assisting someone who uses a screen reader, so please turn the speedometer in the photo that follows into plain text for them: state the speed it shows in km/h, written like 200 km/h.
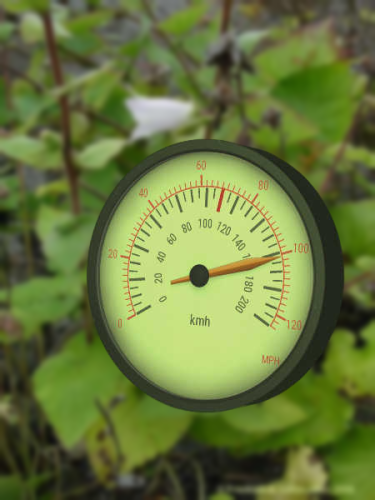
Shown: 162.5 km/h
